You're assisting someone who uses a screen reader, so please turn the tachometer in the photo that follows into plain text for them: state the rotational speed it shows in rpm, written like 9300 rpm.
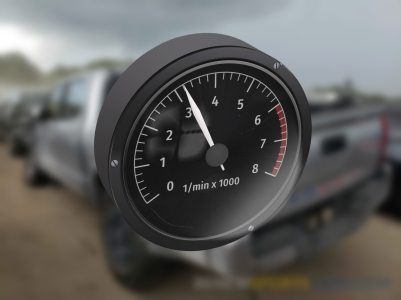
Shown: 3200 rpm
